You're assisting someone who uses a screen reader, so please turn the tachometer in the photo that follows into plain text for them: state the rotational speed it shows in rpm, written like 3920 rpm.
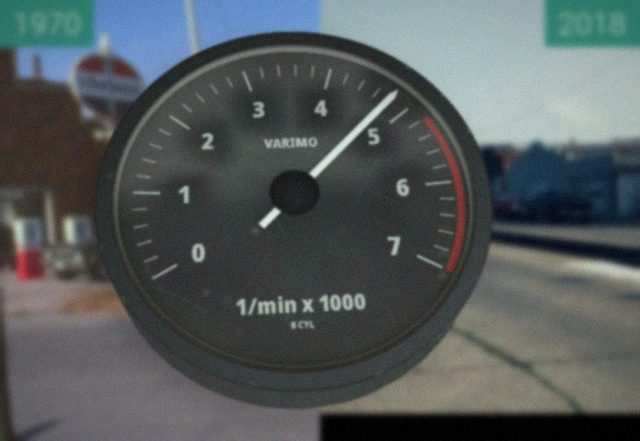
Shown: 4800 rpm
